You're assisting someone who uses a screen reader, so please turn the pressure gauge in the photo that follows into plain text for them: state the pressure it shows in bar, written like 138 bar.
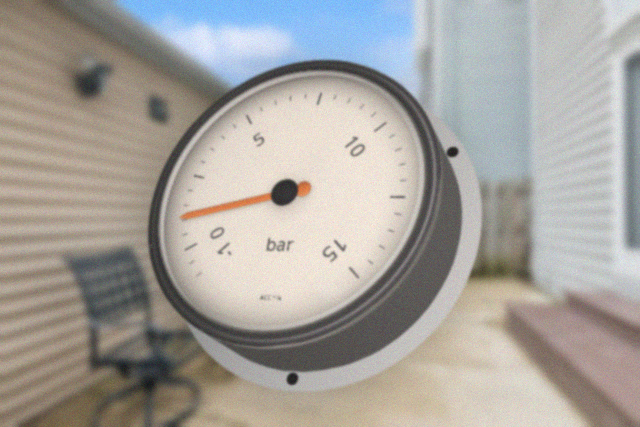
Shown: 1 bar
